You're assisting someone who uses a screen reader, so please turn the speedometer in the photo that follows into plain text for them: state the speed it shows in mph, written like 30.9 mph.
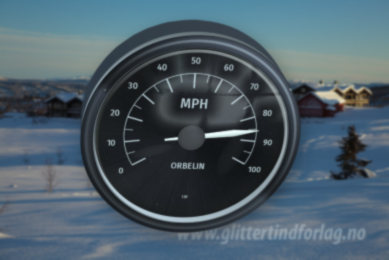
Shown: 85 mph
